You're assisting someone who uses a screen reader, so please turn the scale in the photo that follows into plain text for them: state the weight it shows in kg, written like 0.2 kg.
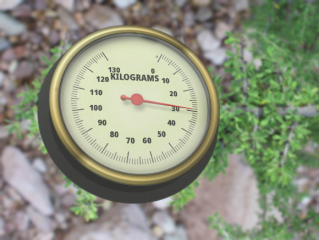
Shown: 30 kg
